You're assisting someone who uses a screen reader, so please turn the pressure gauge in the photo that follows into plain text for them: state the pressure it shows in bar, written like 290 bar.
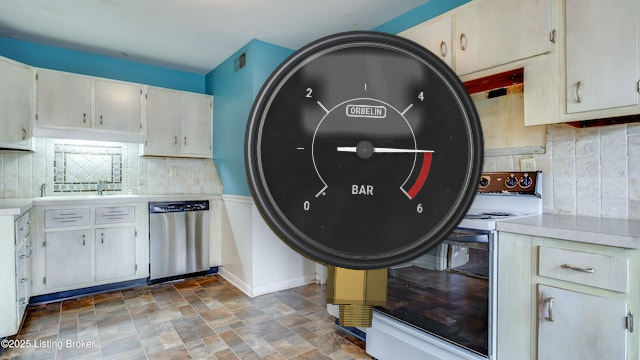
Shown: 5 bar
